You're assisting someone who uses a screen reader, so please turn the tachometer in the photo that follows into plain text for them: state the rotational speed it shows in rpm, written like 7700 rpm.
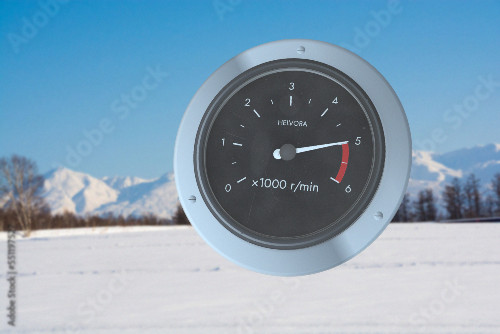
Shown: 5000 rpm
